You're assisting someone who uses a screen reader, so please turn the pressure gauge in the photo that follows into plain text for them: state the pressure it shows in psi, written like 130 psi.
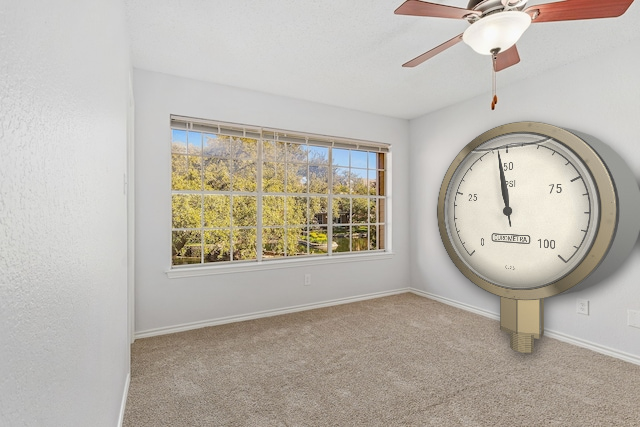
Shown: 47.5 psi
